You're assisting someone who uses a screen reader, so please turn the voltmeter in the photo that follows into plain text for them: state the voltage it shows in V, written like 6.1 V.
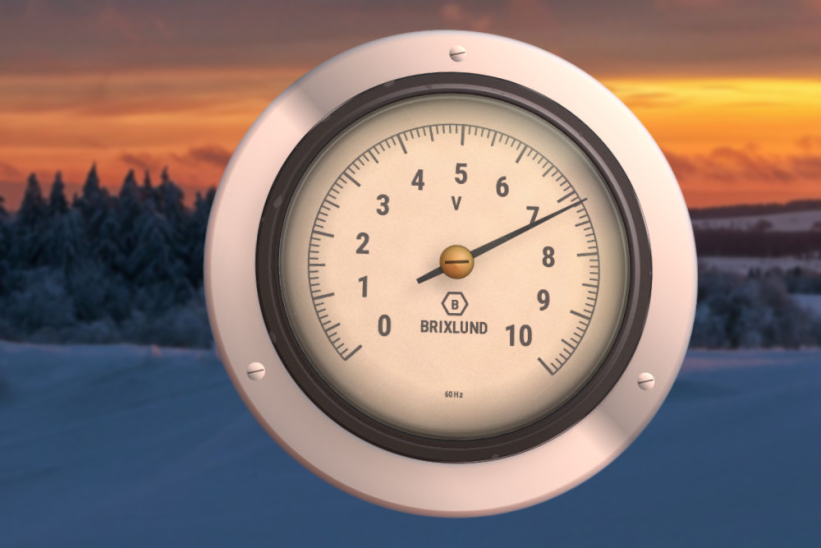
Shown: 7.2 V
